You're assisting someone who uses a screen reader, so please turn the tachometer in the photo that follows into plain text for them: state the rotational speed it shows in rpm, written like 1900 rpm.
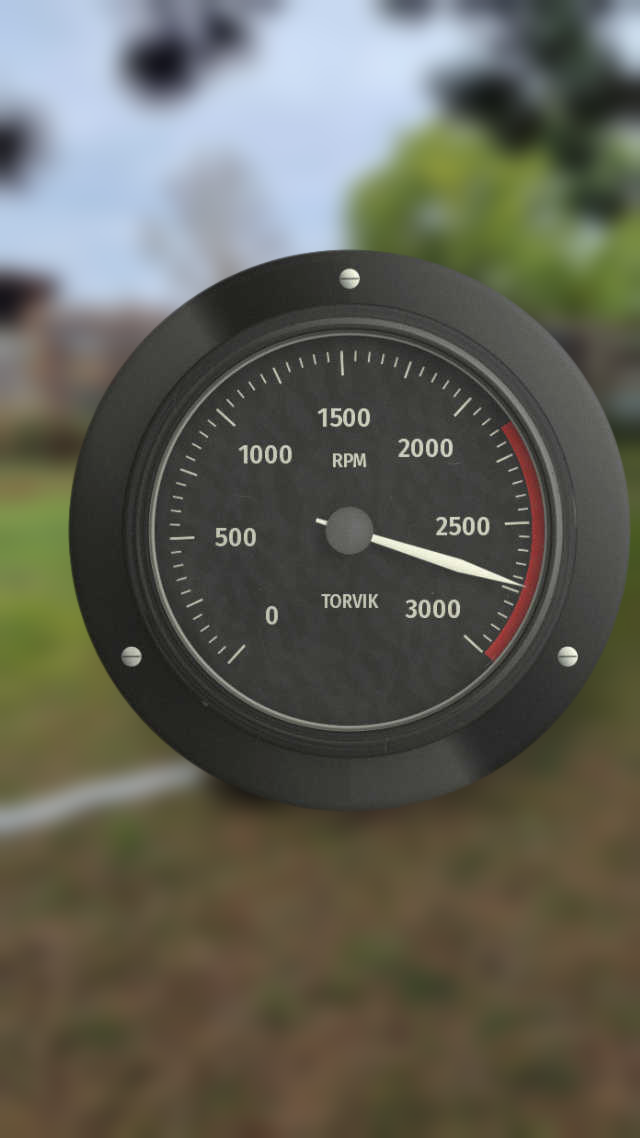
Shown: 2725 rpm
